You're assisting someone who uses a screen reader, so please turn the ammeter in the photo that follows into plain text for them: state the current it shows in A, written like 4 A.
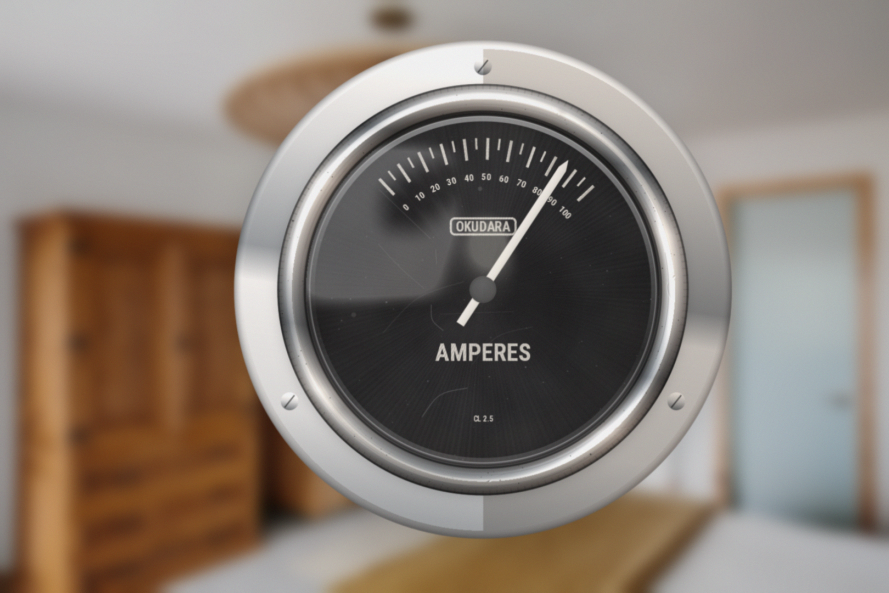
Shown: 85 A
